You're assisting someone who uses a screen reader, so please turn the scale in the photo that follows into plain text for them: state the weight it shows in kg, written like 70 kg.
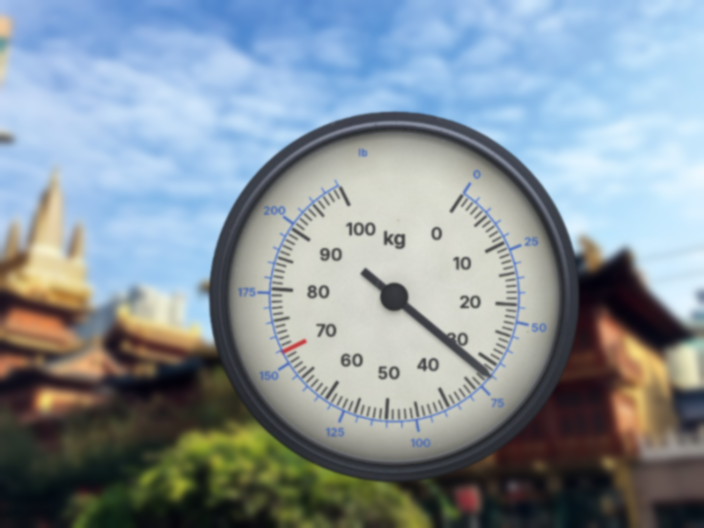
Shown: 32 kg
